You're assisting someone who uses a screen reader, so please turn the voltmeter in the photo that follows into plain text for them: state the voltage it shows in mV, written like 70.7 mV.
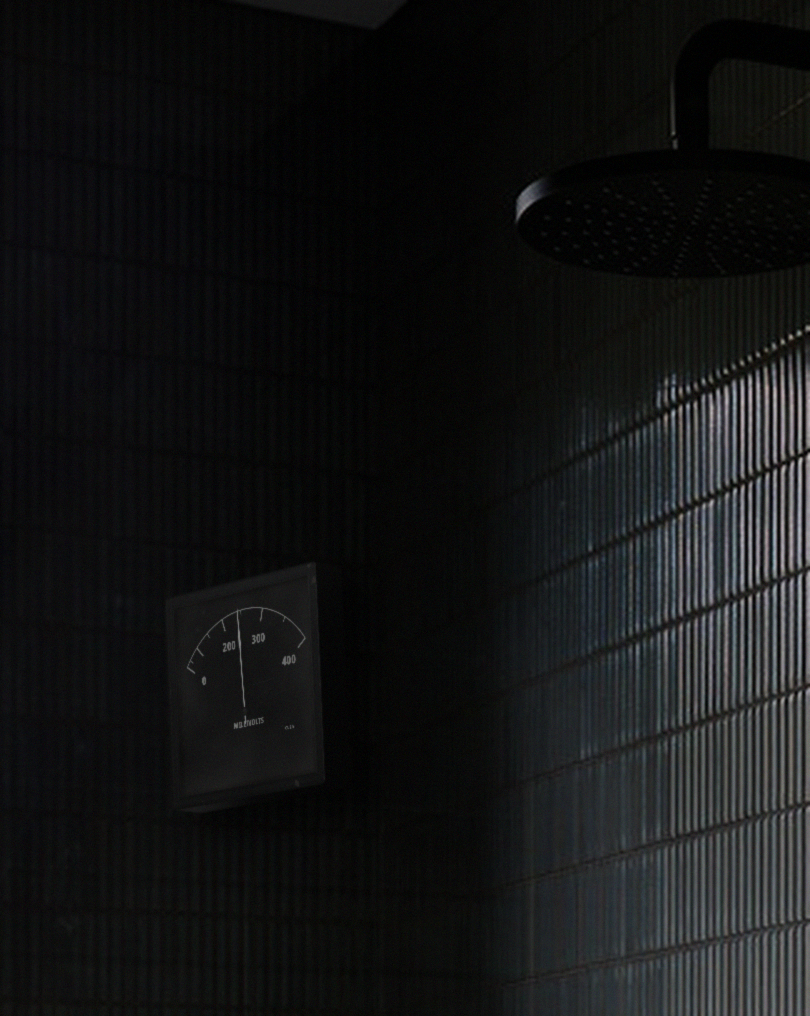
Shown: 250 mV
